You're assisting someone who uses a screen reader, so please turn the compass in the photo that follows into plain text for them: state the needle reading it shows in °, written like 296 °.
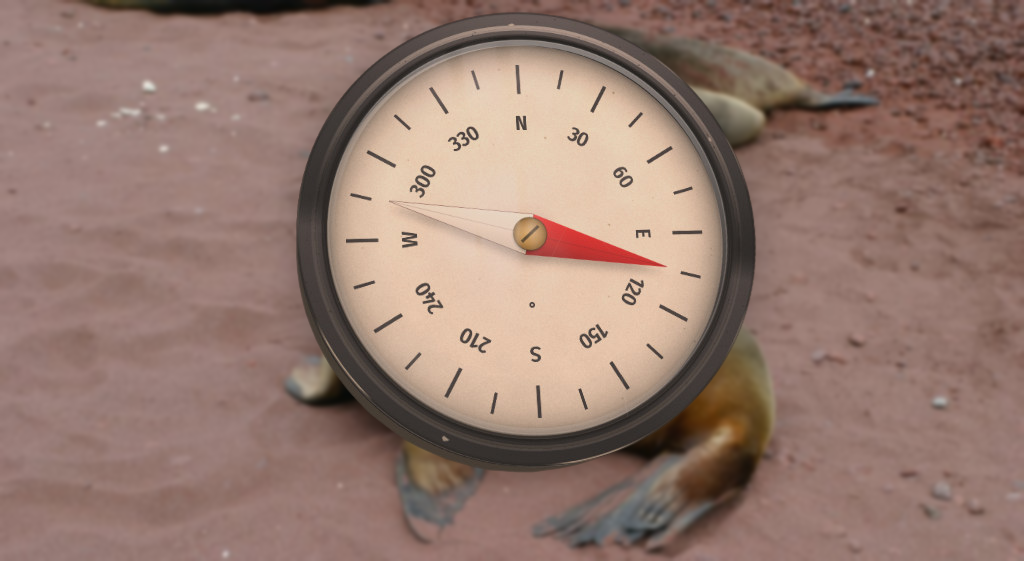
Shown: 105 °
